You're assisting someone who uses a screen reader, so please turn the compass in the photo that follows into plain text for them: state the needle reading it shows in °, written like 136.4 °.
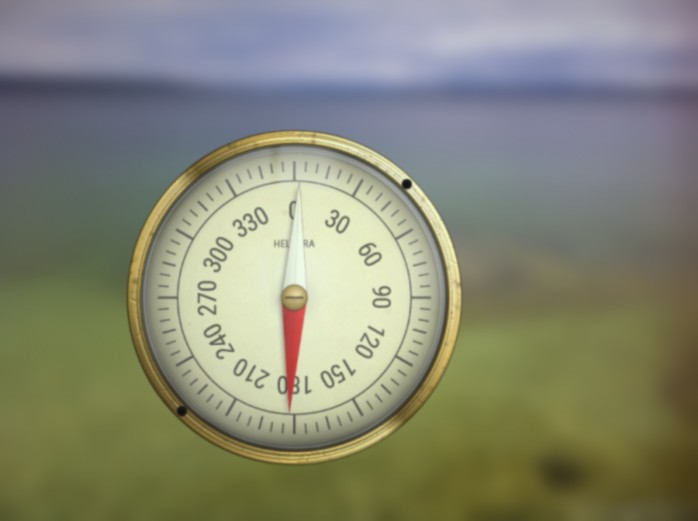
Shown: 182.5 °
